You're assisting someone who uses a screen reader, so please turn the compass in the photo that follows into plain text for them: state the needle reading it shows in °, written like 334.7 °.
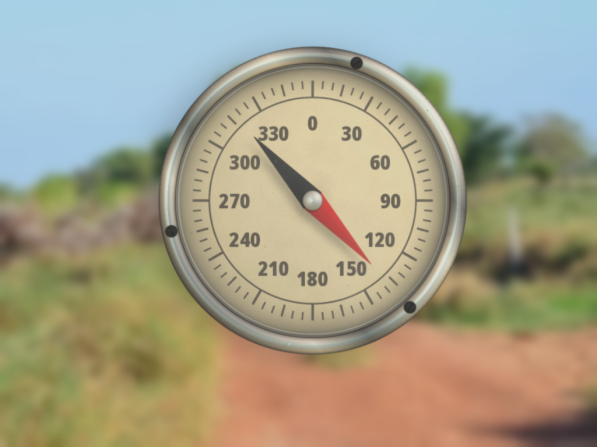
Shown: 137.5 °
